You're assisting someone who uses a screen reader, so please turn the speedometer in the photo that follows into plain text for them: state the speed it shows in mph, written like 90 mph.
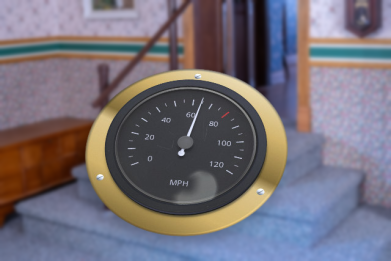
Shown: 65 mph
